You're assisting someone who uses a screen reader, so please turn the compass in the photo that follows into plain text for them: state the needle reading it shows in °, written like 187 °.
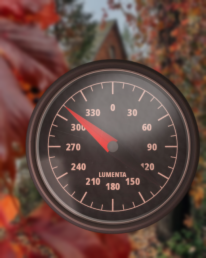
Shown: 310 °
